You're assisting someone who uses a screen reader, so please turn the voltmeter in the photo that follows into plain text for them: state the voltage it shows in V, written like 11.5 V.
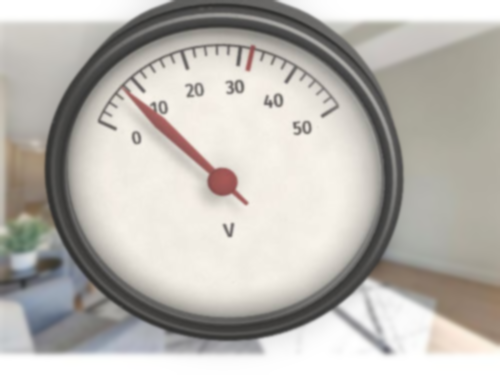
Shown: 8 V
